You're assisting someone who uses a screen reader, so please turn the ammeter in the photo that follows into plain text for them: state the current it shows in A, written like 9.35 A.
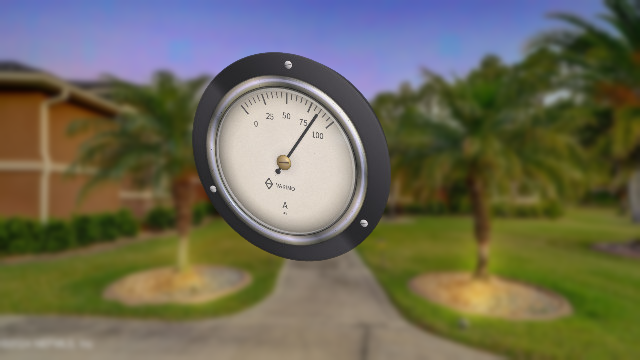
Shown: 85 A
